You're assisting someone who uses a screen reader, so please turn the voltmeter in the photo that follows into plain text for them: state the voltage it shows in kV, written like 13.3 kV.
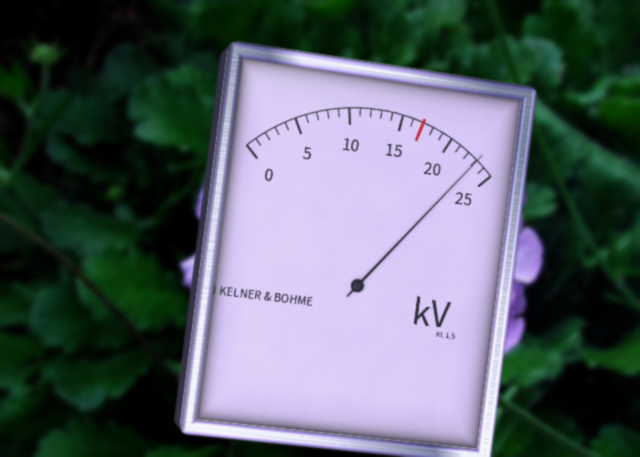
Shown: 23 kV
